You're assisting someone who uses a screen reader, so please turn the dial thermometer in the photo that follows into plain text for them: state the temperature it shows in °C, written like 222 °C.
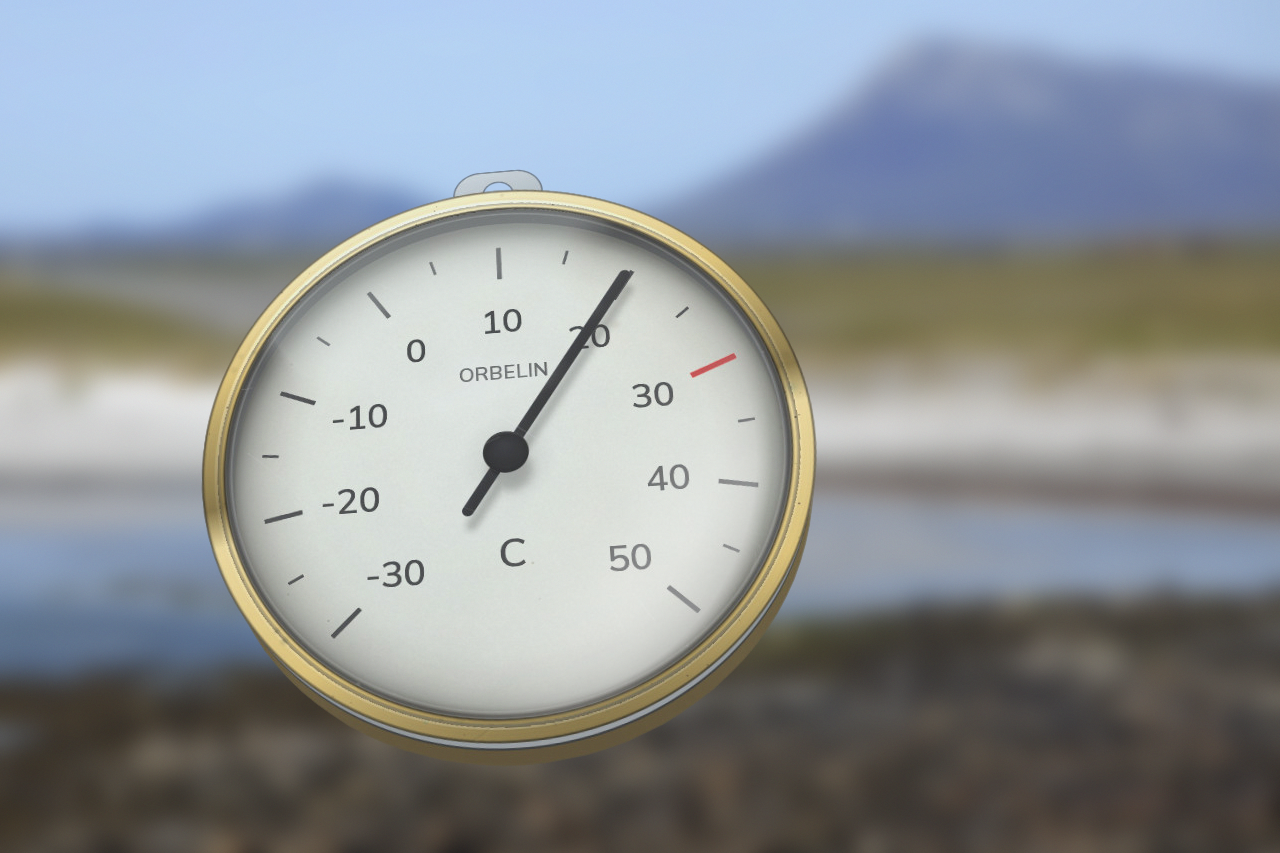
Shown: 20 °C
